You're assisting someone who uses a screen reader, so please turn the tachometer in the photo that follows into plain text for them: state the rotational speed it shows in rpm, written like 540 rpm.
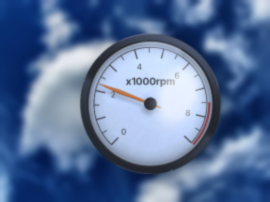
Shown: 2250 rpm
